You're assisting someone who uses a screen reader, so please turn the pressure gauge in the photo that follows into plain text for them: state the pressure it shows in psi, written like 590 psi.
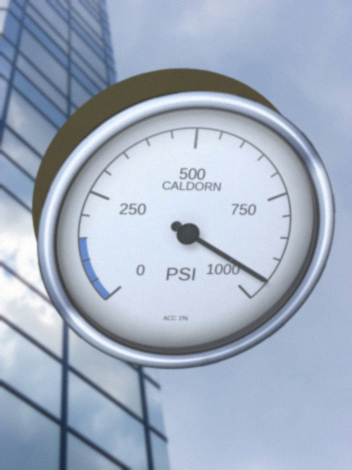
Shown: 950 psi
